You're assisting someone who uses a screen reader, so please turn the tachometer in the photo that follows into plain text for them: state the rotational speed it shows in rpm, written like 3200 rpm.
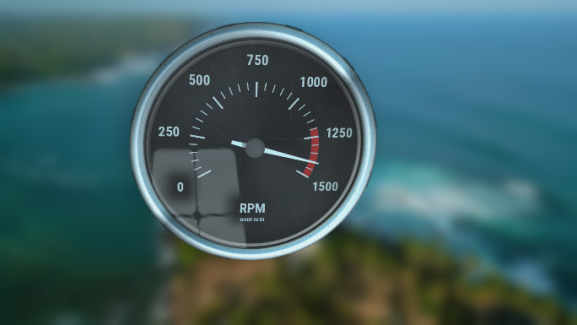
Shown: 1400 rpm
